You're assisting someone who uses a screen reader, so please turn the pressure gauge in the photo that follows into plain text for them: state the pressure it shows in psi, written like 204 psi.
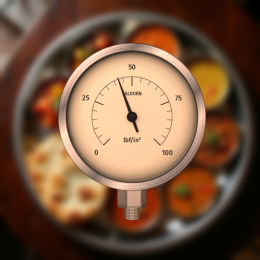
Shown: 42.5 psi
